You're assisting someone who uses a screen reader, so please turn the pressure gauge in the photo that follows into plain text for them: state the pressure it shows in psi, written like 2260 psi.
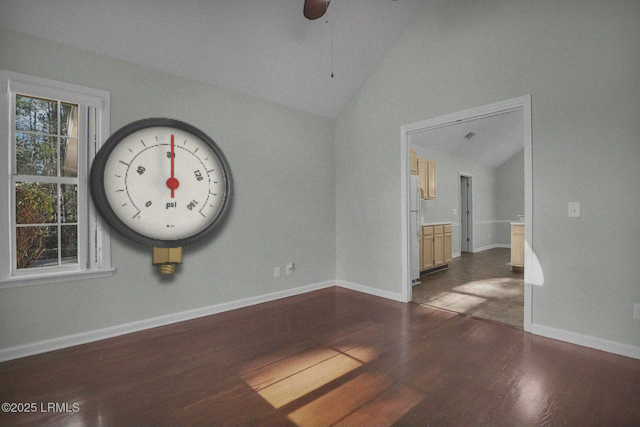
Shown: 80 psi
